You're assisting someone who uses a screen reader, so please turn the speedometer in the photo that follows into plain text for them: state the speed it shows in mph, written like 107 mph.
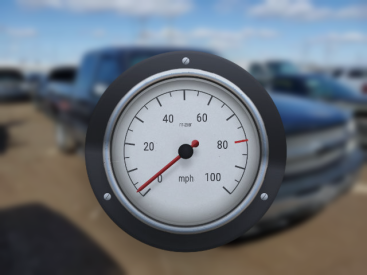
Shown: 2.5 mph
